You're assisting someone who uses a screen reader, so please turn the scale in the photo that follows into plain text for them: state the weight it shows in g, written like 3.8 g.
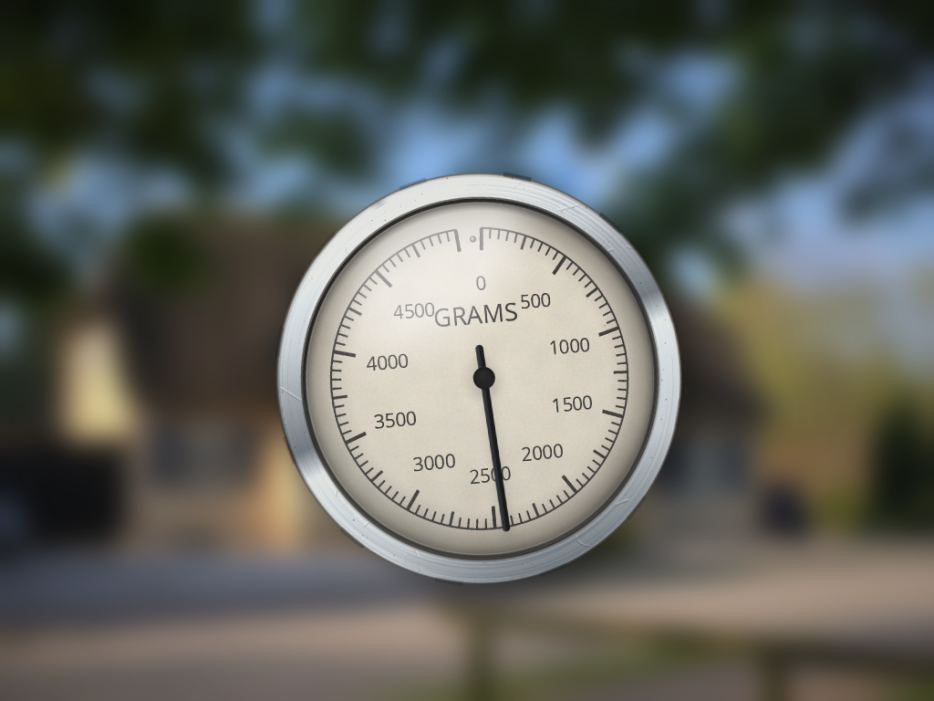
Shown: 2450 g
